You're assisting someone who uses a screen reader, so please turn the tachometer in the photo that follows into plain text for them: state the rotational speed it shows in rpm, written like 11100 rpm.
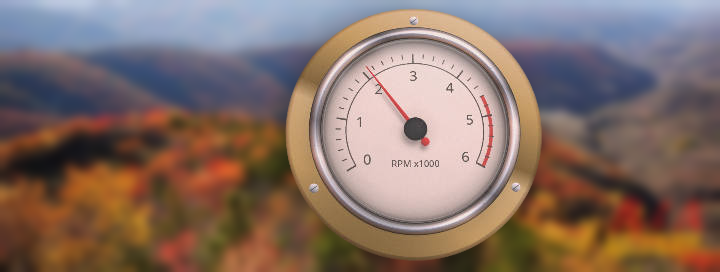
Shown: 2100 rpm
